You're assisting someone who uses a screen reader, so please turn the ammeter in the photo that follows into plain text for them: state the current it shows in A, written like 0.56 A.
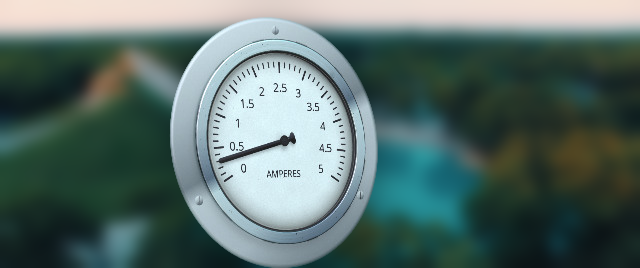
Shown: 0.3 A
